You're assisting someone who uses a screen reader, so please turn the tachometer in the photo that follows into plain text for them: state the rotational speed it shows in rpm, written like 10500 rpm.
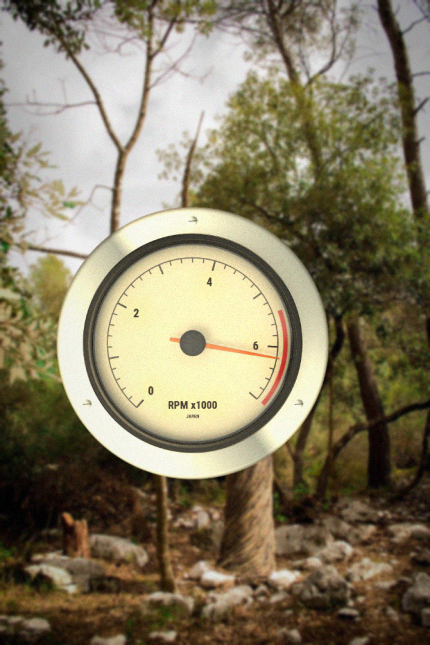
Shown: 6200 rpm
